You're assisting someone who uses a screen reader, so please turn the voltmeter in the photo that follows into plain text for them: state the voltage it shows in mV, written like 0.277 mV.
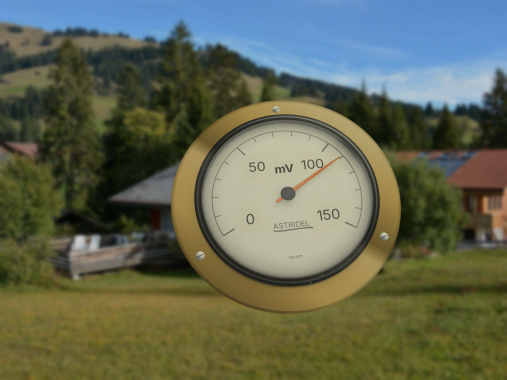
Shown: 110 mV
